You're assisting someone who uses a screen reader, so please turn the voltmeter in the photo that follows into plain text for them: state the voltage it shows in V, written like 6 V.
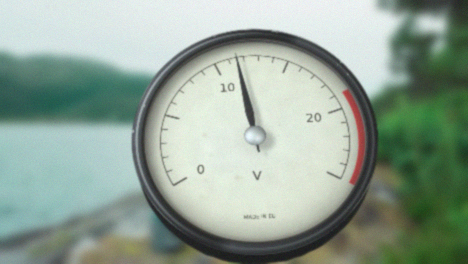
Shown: 11.5 V
